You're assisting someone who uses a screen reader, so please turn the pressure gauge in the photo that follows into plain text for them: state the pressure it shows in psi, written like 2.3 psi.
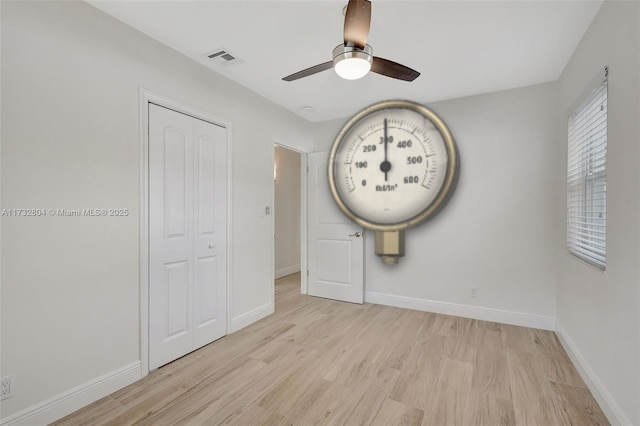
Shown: 300 psi
